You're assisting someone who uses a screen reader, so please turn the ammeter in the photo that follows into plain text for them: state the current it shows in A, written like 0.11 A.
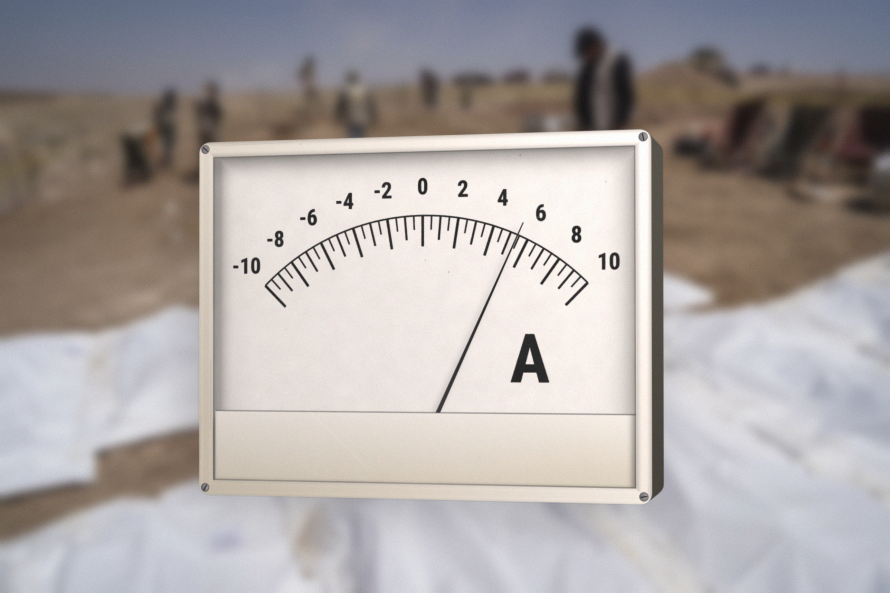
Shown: 5.5 A
